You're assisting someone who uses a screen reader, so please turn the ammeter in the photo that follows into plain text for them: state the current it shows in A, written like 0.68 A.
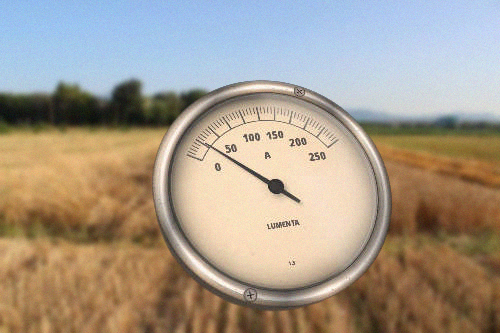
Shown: 25 A
